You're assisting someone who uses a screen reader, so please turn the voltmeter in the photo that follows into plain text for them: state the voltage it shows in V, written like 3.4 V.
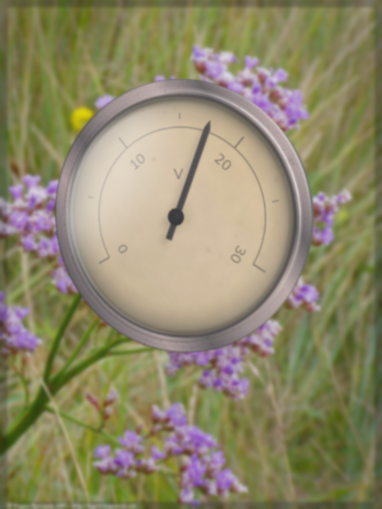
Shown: 17.5 V
